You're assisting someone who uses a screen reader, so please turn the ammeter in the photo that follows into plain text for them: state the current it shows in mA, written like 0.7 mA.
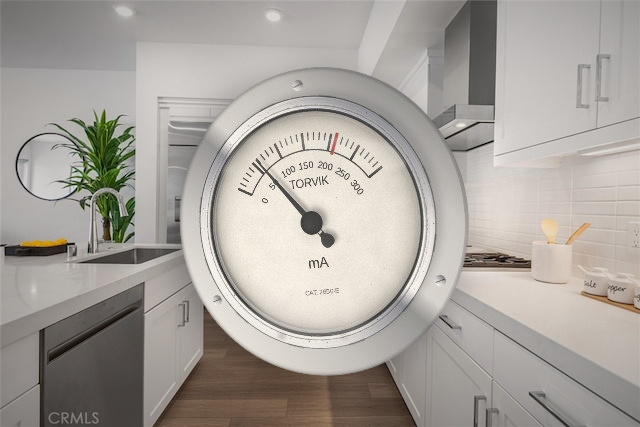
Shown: 60 mA
